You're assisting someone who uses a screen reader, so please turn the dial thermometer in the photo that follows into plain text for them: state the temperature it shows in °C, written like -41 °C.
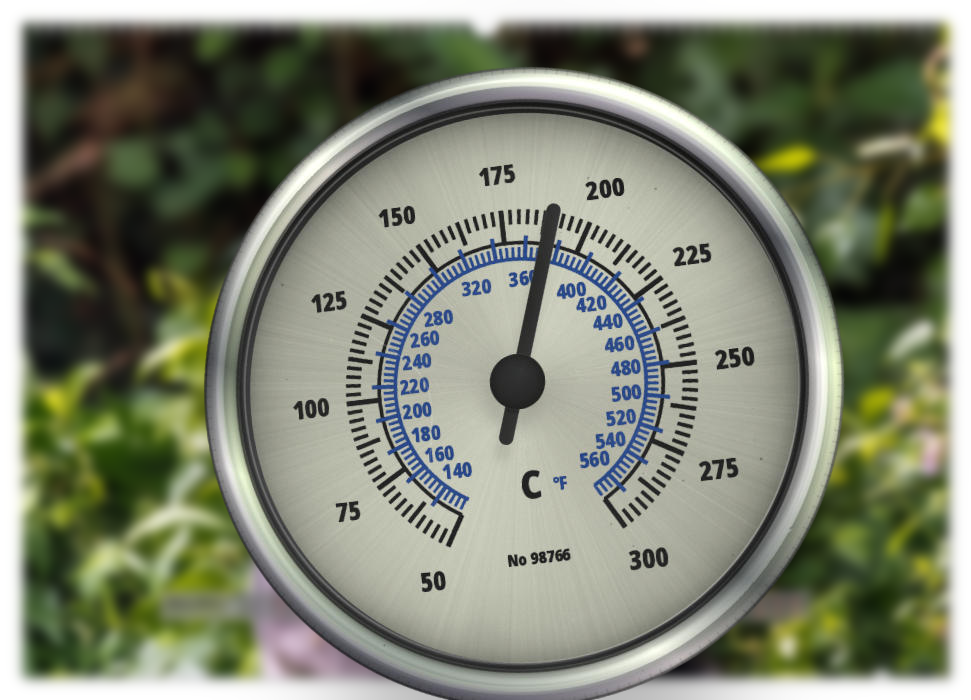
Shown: 190 °C
